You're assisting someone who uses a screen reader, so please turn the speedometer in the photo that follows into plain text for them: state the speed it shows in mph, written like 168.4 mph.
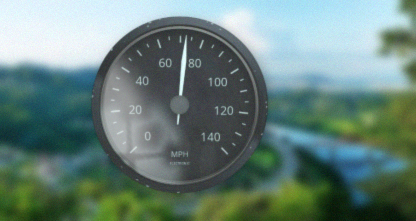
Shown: 72.5 mph
